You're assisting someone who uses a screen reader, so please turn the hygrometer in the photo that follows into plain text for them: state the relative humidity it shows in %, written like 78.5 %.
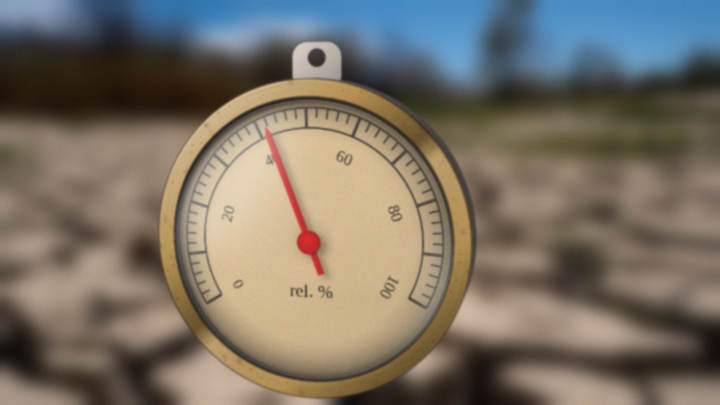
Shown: 42 %
